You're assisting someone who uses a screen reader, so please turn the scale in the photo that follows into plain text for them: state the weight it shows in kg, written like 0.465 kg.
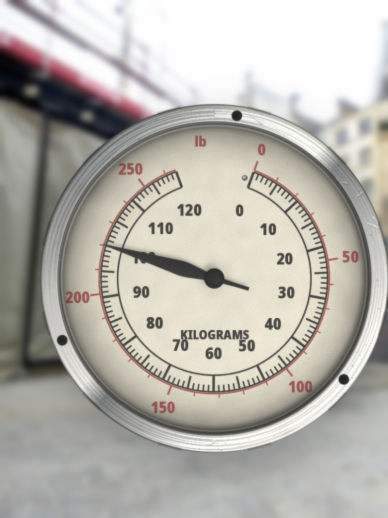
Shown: 100 kg
